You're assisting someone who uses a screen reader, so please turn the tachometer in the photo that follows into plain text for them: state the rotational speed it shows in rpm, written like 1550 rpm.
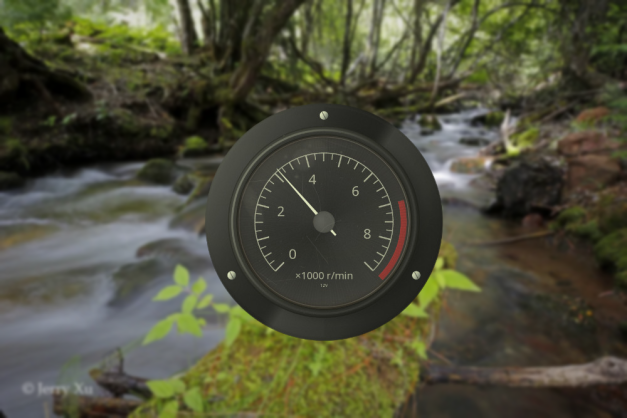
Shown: 3125 rpm
